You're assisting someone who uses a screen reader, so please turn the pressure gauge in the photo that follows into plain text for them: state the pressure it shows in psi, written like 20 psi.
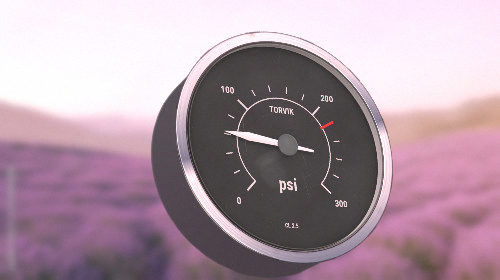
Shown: 60 psi
